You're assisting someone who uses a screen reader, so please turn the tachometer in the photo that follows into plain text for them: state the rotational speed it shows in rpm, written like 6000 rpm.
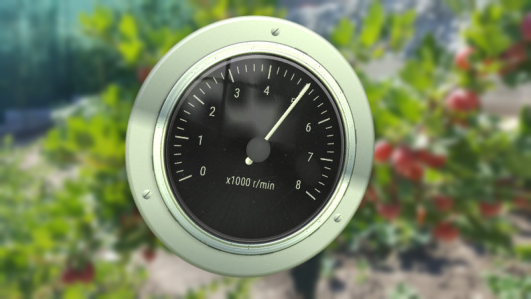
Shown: 5000 rpm
